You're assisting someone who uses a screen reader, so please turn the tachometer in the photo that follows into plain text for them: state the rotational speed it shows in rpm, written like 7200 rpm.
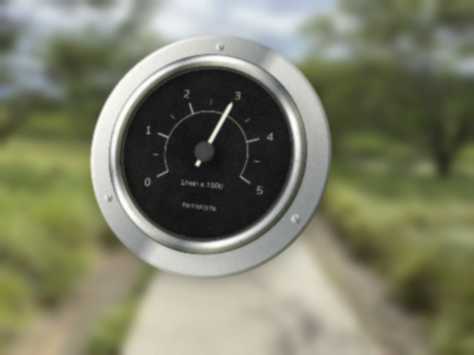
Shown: 3000 rpm
